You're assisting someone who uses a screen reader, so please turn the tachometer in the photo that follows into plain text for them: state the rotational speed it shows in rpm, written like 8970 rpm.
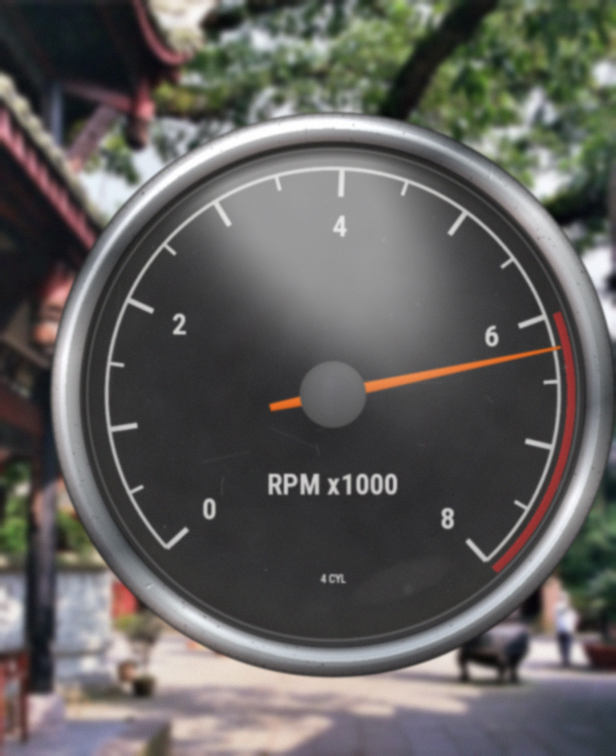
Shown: 6250 rpm
